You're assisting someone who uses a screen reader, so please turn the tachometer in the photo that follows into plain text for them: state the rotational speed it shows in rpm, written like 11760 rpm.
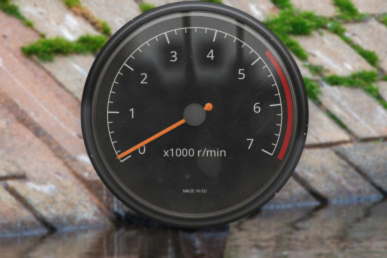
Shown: 100 rpm
